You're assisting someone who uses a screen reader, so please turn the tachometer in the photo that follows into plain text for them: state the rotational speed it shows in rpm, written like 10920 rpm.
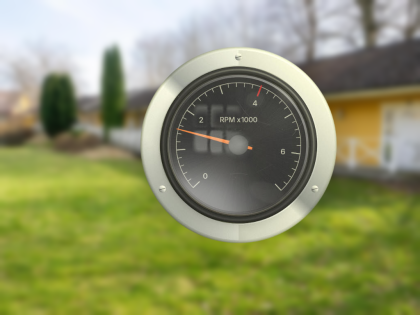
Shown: 1500 rpm
